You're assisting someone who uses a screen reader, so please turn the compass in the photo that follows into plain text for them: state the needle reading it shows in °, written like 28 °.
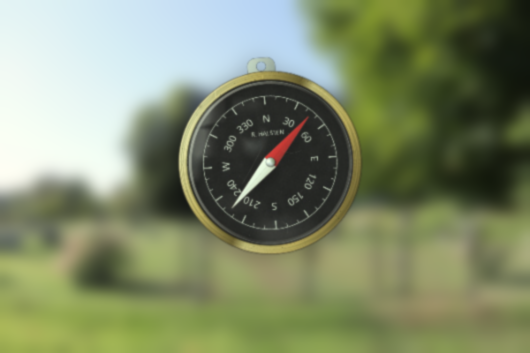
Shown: 45 °
